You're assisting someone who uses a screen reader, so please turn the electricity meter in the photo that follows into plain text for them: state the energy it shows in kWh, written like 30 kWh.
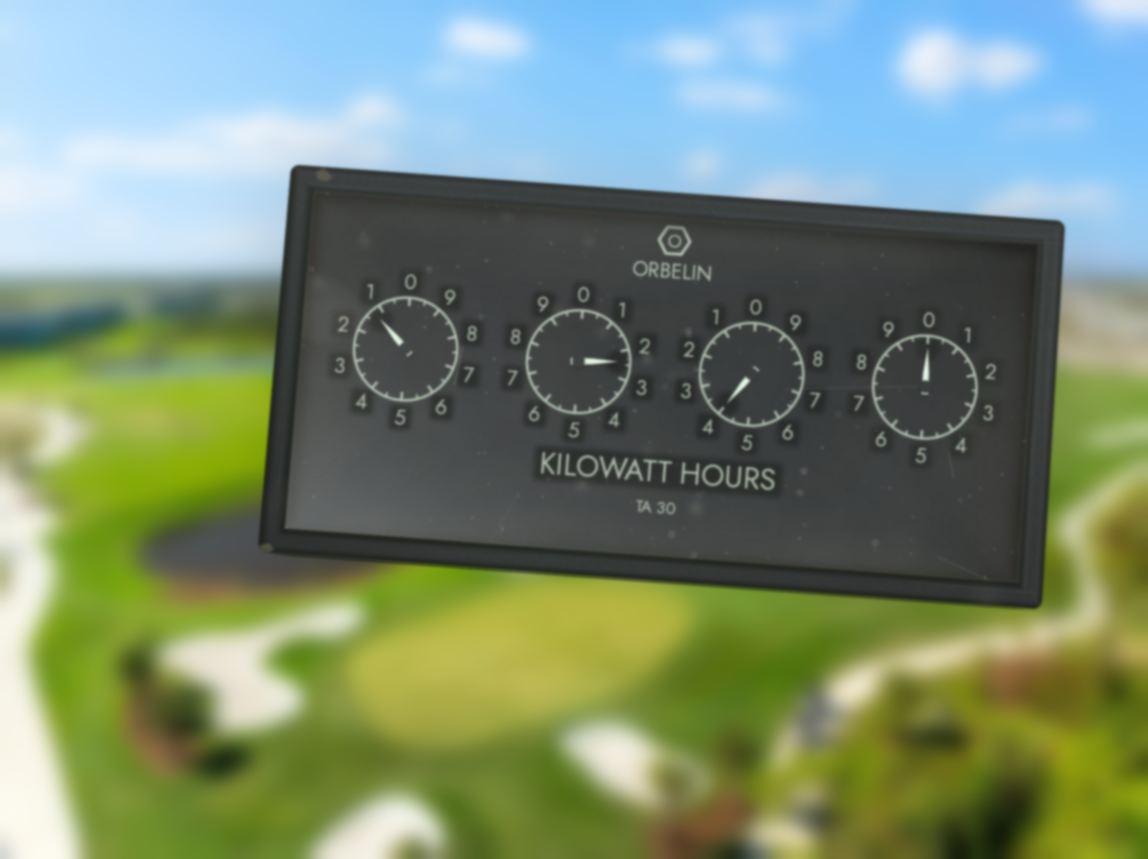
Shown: 1240 kWh
